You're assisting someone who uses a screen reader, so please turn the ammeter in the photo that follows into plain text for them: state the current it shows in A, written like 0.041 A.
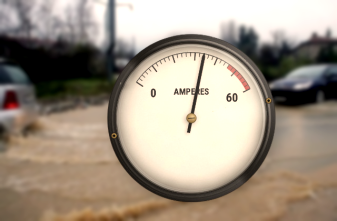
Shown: 34 A
